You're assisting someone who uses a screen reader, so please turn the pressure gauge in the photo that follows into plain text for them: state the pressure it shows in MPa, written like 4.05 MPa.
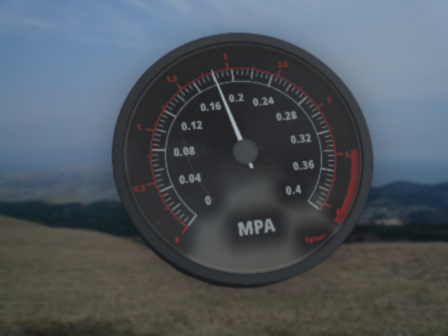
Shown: 0.18 MPa
